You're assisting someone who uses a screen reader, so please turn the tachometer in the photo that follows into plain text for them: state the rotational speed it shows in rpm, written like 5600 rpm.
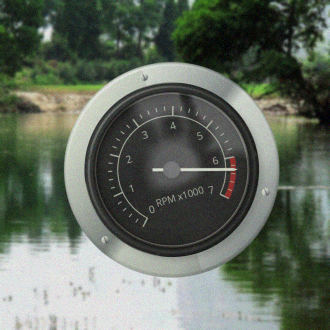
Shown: 6300 rpm
